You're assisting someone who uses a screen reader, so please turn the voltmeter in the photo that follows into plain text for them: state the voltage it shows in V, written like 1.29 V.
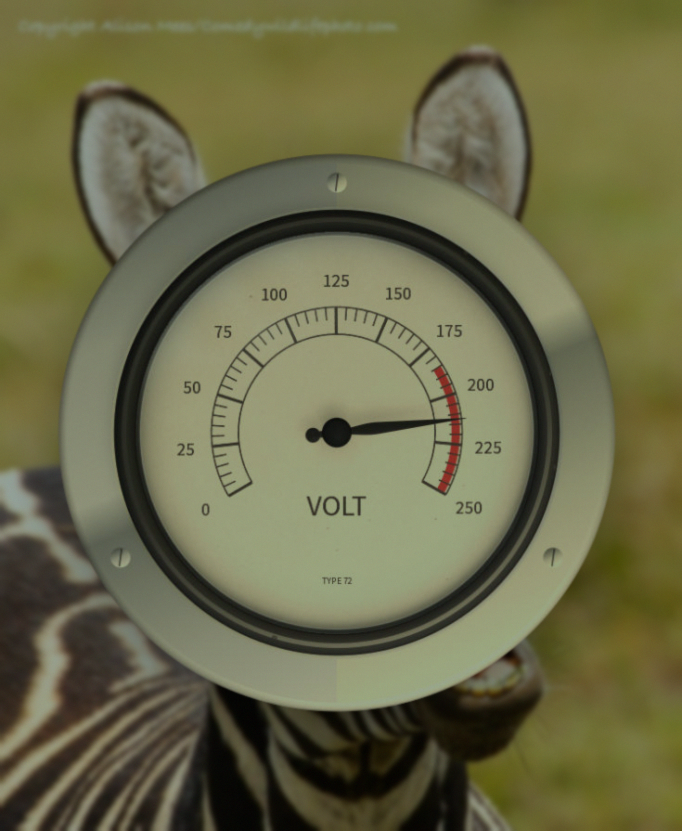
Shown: 212.5 V
